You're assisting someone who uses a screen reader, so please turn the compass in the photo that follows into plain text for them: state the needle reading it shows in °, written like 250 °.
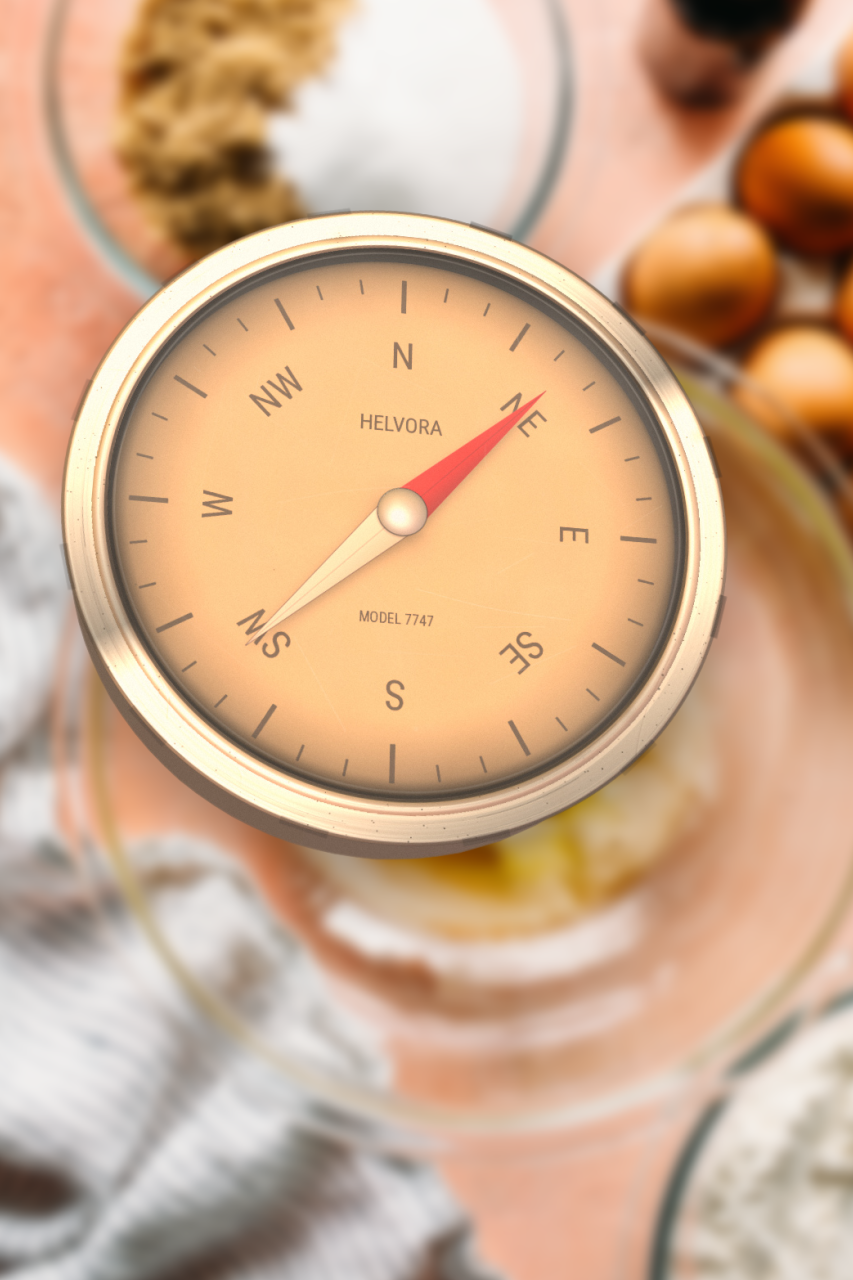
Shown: 45 °
